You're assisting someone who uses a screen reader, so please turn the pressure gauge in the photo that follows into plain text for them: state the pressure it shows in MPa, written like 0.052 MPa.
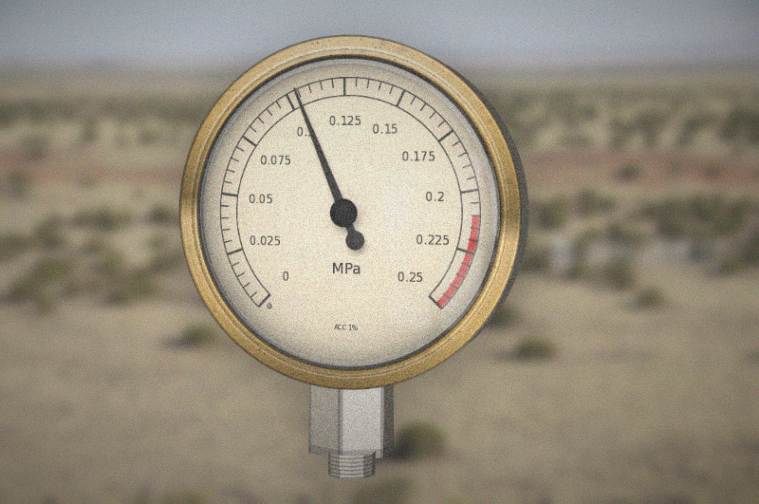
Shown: 0.105 MPa
